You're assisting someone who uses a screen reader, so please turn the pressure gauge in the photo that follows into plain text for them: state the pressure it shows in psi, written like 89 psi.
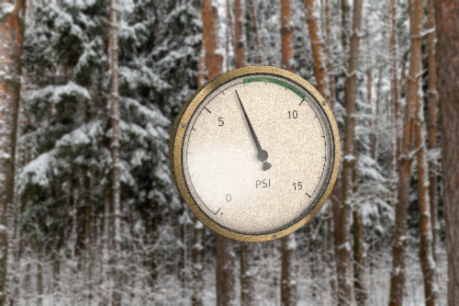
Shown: 6.5 psi
